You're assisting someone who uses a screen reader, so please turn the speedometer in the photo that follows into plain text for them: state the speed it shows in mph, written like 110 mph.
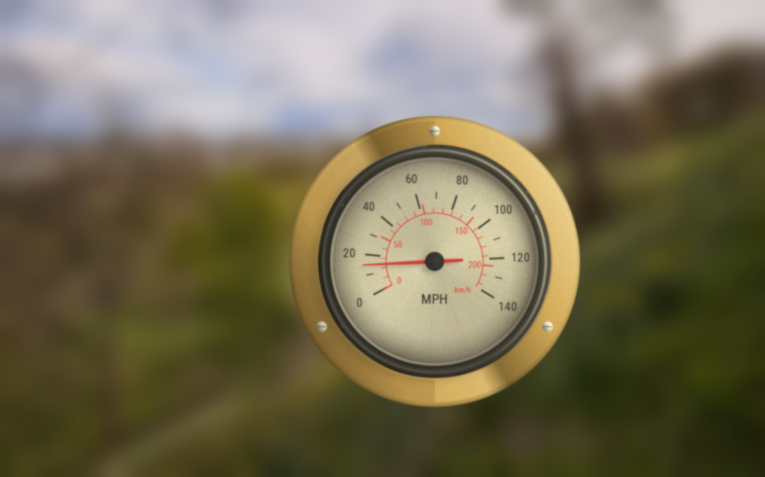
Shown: 15 mph
